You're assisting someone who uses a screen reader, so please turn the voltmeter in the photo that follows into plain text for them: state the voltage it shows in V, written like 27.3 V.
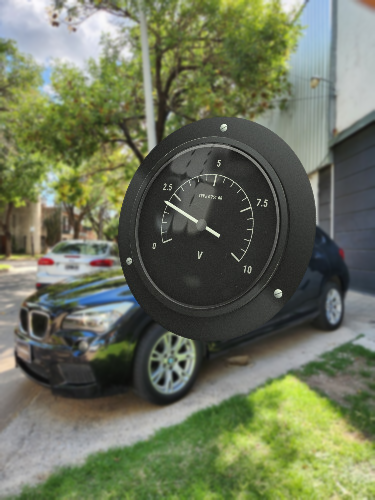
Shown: 2 V
